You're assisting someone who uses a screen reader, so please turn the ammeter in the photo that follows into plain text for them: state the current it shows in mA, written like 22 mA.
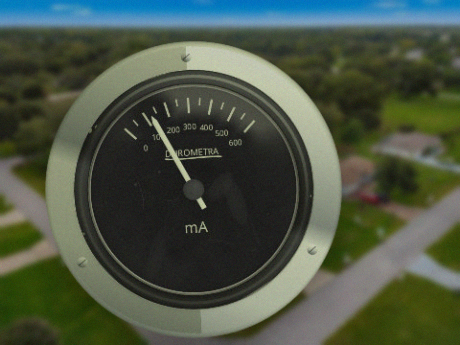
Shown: 125 mA
